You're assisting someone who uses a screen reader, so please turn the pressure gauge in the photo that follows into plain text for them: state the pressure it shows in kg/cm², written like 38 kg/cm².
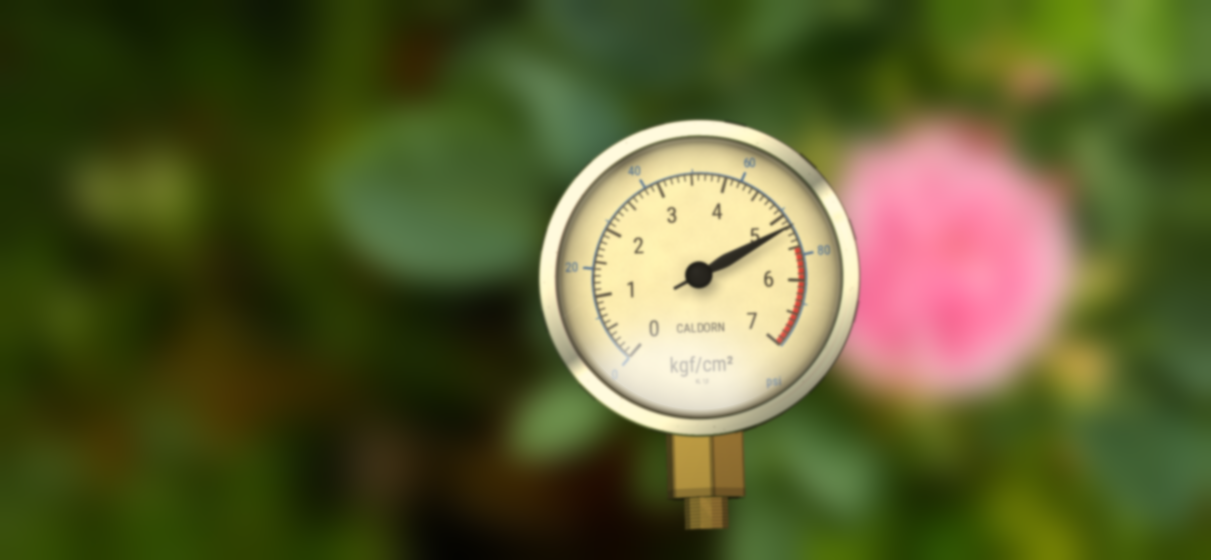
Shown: 5.2 kg/cm²
